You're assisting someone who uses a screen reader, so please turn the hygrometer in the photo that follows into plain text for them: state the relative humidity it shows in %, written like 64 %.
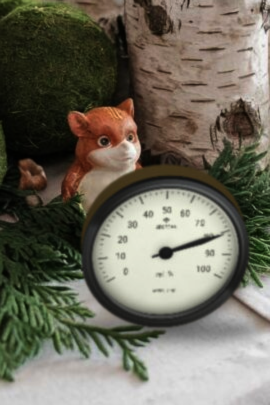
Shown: 80 %
